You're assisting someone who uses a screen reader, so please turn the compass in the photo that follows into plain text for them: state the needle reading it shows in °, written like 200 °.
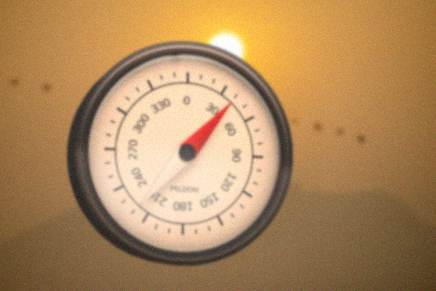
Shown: 40 °
